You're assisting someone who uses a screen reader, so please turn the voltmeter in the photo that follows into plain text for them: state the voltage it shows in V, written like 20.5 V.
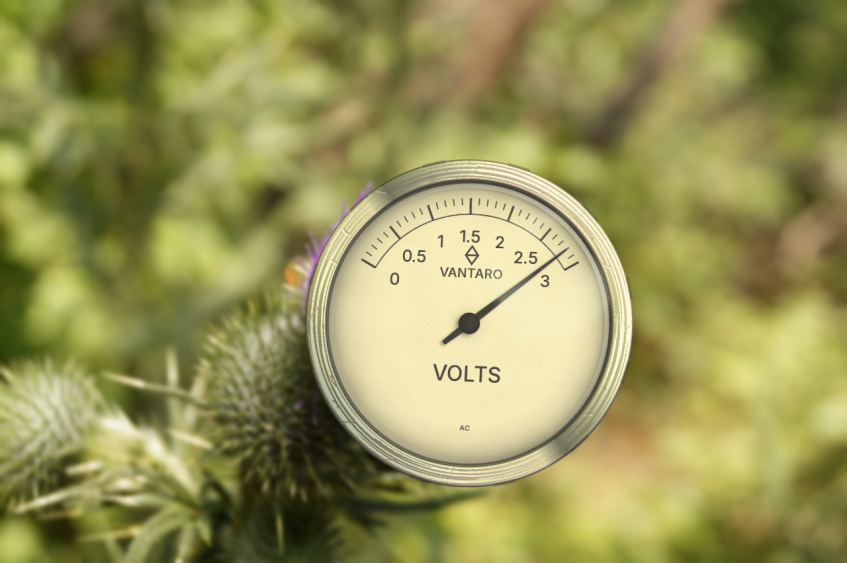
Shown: 2.8 V
